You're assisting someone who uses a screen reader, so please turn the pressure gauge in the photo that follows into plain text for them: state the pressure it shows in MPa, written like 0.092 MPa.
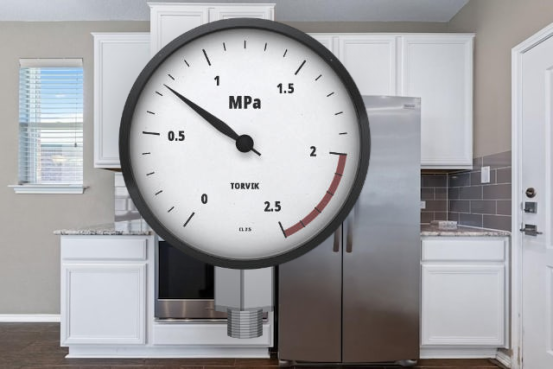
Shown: 0.75 MPa
